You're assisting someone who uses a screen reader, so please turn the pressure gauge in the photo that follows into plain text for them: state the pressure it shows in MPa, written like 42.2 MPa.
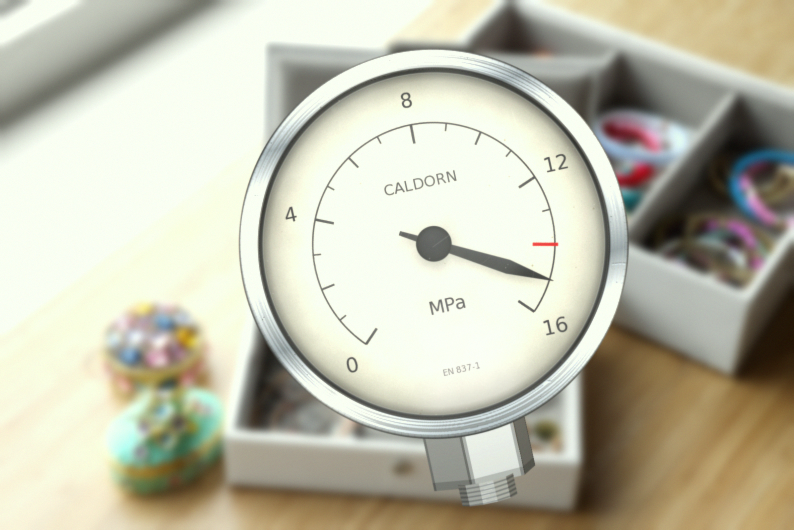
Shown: 15 MPa
